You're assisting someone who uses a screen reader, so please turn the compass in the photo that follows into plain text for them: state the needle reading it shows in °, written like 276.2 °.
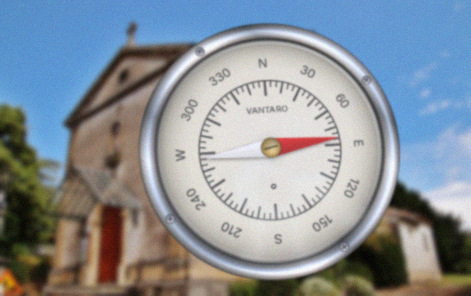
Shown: 85 °
